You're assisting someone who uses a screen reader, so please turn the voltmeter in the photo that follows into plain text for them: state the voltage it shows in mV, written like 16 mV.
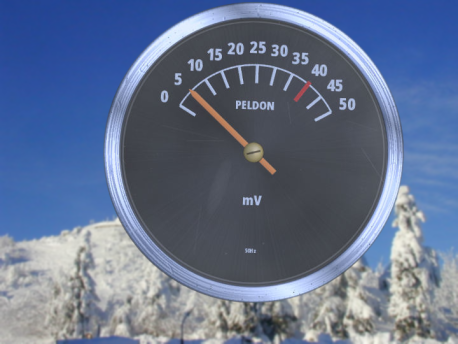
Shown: 5 mV
